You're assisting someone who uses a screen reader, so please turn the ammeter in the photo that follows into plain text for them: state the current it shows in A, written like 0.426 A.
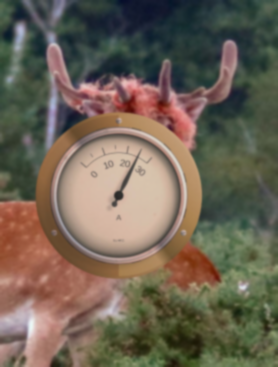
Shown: 25 A
